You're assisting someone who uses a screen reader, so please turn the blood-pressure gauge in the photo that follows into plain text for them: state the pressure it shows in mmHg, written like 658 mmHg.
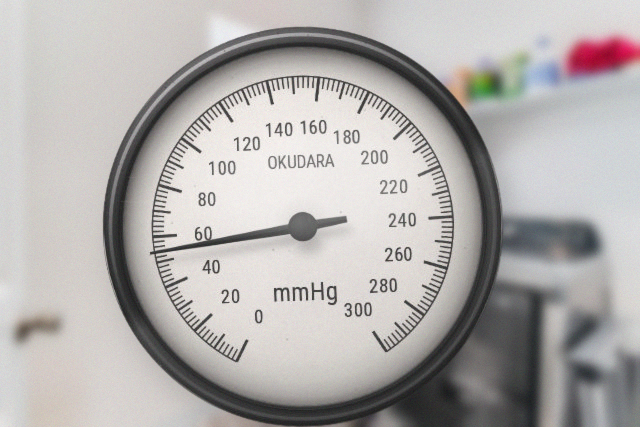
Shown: 54 mmHg
